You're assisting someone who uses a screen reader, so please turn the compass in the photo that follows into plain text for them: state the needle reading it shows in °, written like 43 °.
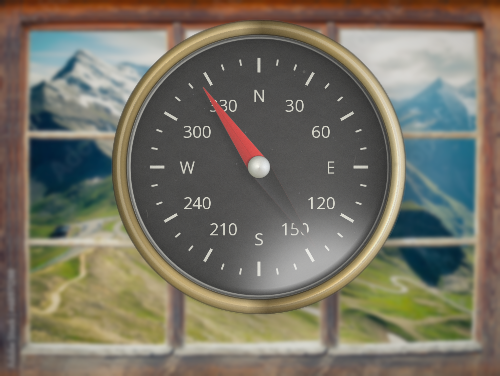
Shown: 325 °
